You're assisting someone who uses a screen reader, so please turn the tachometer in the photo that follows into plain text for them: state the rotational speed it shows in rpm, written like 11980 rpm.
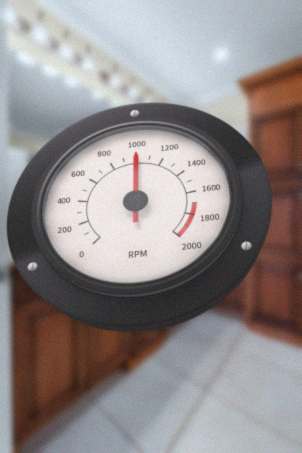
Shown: 1000 rpm
